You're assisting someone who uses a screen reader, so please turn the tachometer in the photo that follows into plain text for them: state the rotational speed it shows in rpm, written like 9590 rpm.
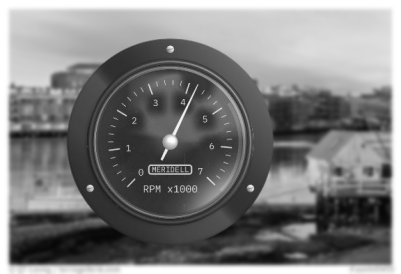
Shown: 4200 rpm
